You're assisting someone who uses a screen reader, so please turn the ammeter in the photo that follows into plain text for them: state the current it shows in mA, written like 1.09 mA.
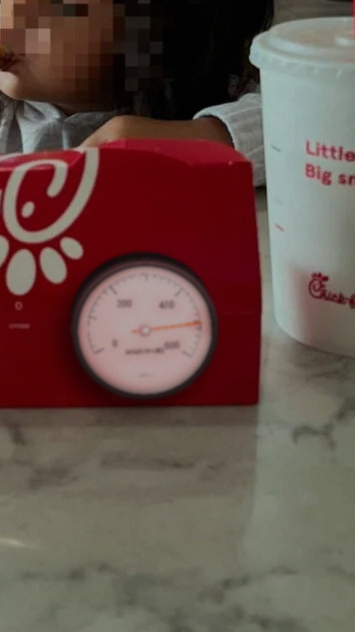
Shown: 500 mA
